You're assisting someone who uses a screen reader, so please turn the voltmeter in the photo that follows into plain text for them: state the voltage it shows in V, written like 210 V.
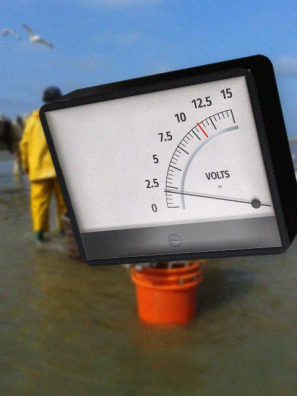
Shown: 2 V
